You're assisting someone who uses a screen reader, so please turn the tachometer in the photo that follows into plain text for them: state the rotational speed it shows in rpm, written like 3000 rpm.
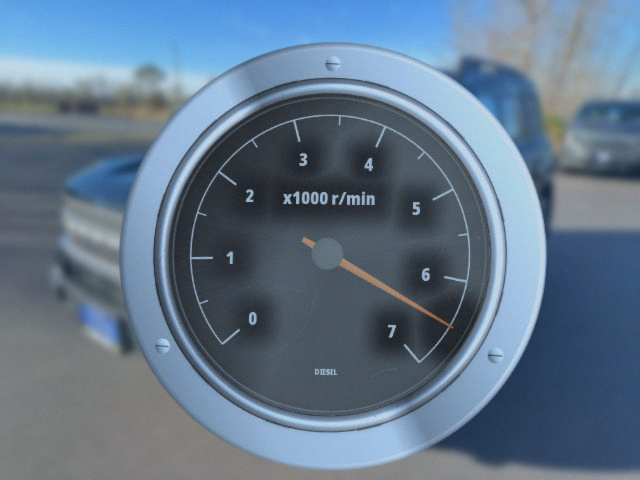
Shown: 6500 rpm
